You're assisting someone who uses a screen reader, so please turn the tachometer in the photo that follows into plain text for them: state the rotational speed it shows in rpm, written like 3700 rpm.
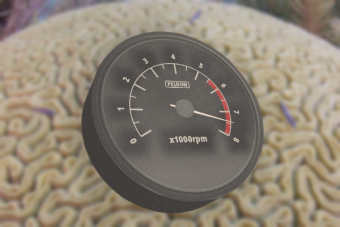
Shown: 7500 rpm
